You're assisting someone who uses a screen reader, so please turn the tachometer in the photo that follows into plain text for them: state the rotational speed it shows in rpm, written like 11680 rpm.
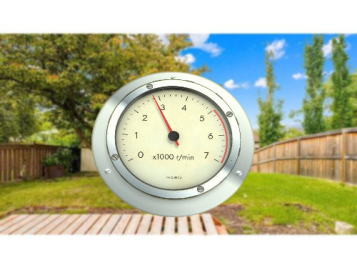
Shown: 2800 rpm
